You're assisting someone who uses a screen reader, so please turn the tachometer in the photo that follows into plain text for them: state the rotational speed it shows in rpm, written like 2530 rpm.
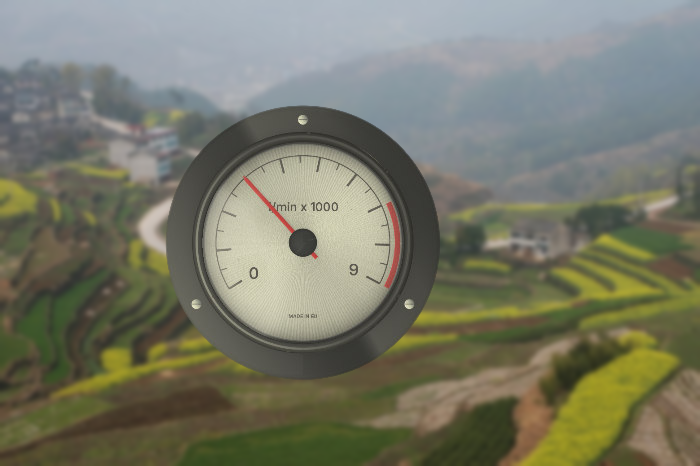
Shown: 3000 rpm
